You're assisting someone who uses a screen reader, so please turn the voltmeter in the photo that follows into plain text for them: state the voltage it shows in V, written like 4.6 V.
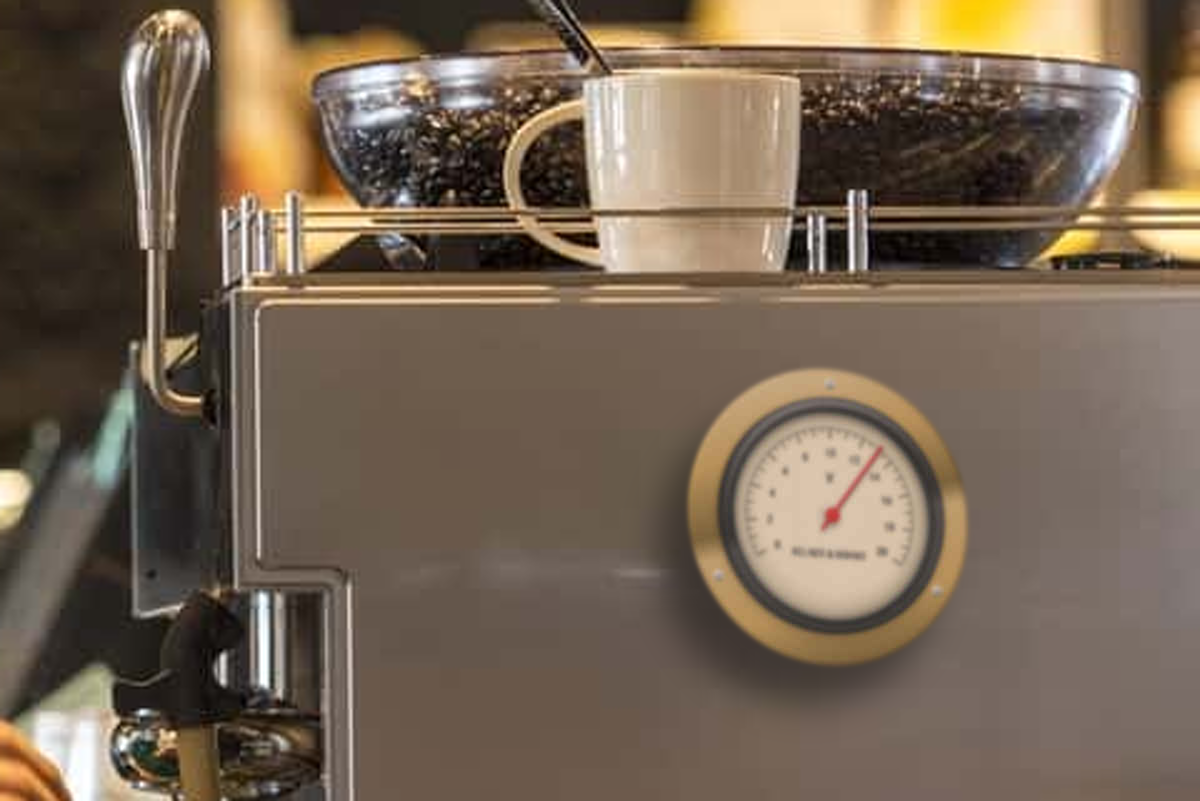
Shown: 13 V
